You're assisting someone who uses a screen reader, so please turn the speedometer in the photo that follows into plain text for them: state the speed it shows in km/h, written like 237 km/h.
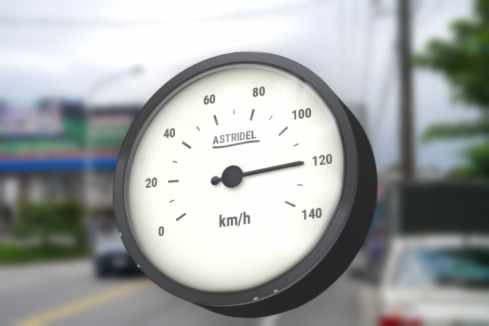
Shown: 120 km/h
